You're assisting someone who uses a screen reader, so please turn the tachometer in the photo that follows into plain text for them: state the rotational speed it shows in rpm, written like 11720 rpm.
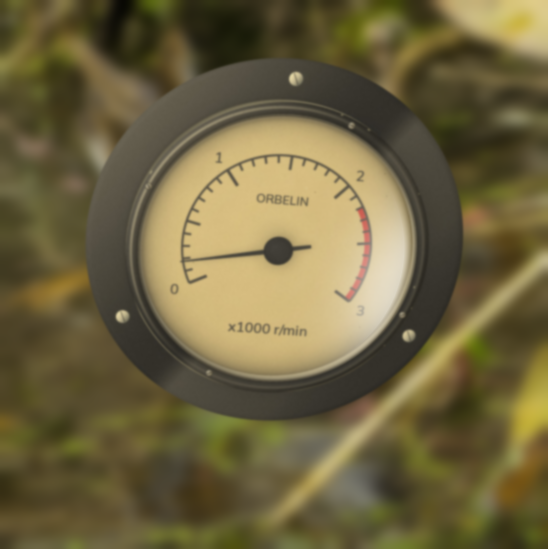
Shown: 200 rpm
